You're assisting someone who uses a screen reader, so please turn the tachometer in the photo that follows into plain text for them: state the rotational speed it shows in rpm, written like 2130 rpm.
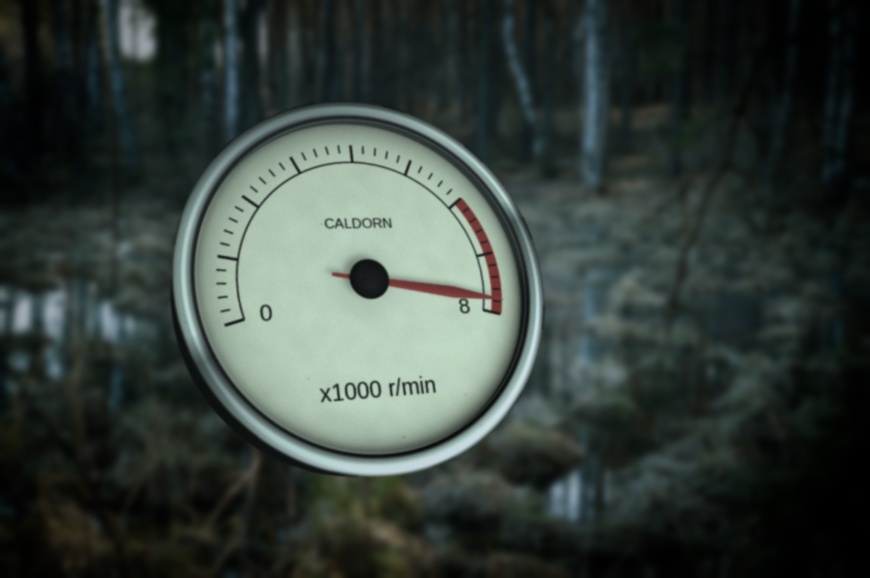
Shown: 7800 rpm
